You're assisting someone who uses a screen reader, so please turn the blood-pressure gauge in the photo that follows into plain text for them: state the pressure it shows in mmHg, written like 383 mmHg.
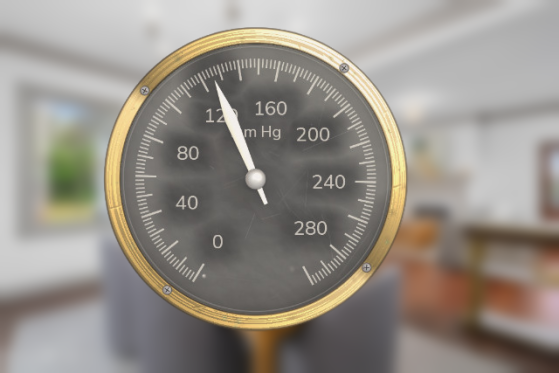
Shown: 126 mmHg
